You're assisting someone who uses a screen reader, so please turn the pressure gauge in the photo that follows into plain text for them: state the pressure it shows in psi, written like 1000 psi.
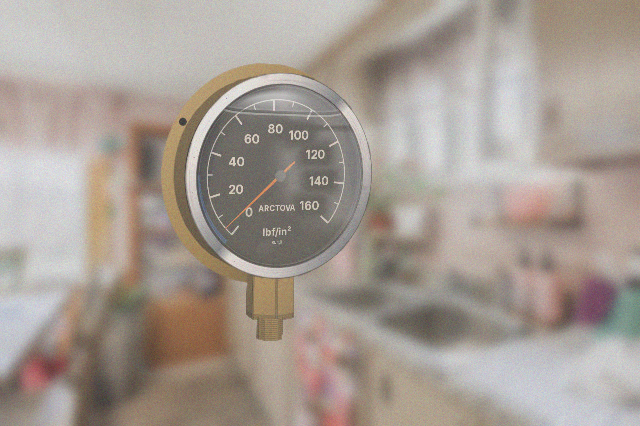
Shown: 5 psi
